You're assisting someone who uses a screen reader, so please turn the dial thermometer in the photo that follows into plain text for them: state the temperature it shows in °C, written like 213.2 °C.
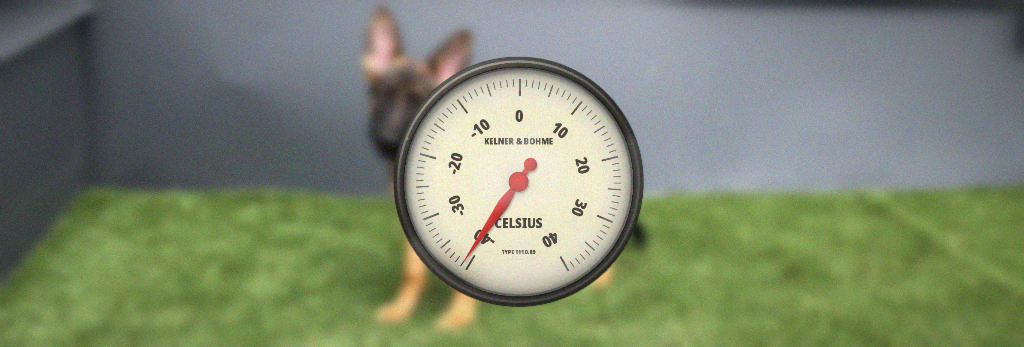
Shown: -39 °C
